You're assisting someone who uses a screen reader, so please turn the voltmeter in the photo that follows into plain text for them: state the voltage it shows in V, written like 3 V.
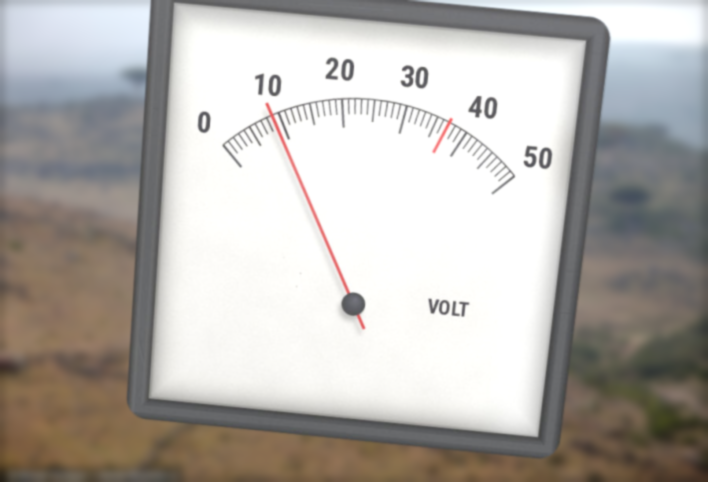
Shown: 9 V
